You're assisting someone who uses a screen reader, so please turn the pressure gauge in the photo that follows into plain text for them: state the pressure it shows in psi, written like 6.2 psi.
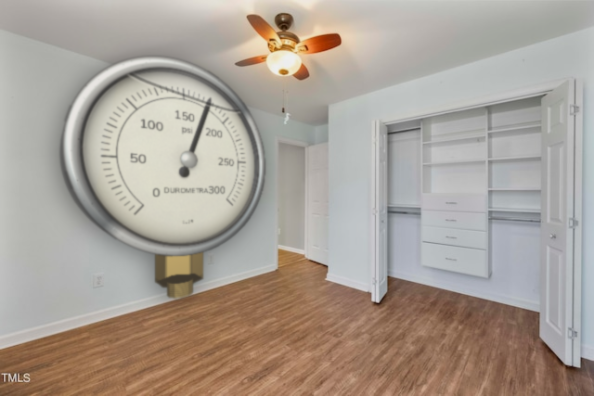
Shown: 175 psi
